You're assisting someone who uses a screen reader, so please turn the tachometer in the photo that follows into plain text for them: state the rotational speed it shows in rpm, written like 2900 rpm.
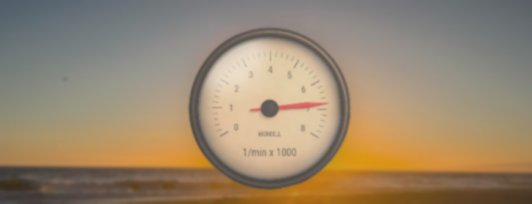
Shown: 6800 rpm
